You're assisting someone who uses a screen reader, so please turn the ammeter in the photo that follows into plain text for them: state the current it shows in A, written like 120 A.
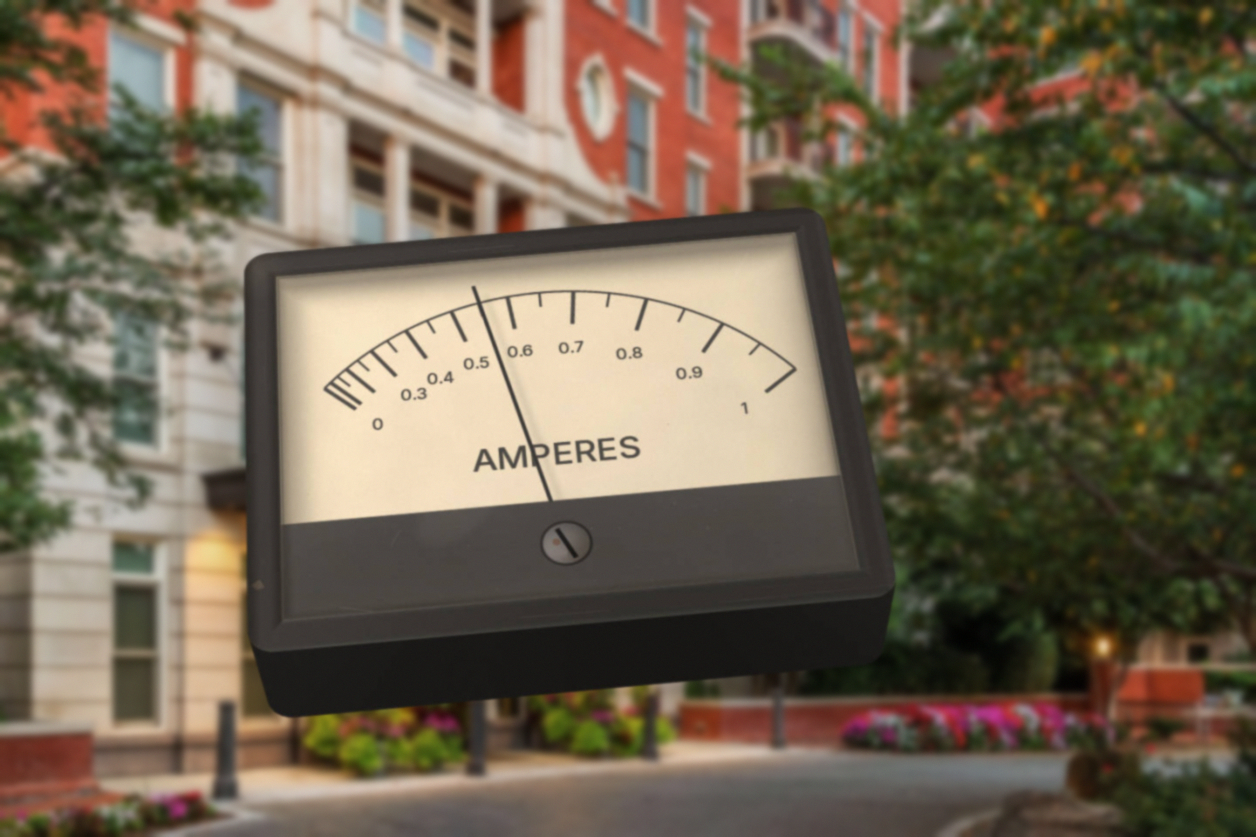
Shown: 0.55 A
